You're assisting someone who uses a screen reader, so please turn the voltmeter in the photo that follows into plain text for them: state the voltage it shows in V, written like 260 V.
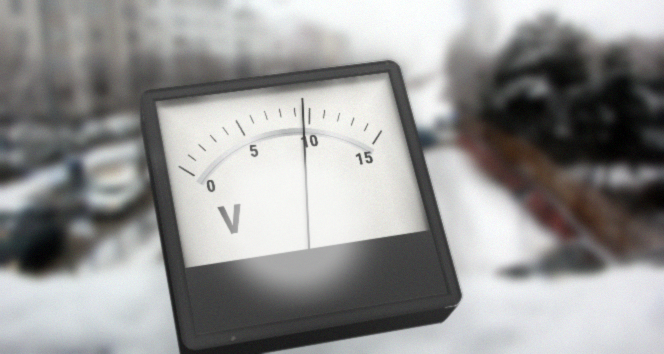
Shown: 9.5 V
